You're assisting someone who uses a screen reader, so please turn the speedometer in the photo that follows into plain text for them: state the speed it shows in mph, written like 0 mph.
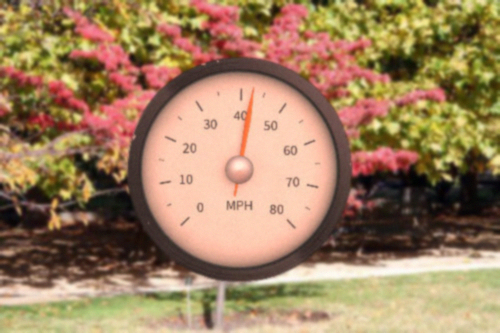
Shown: 42.5 mph
